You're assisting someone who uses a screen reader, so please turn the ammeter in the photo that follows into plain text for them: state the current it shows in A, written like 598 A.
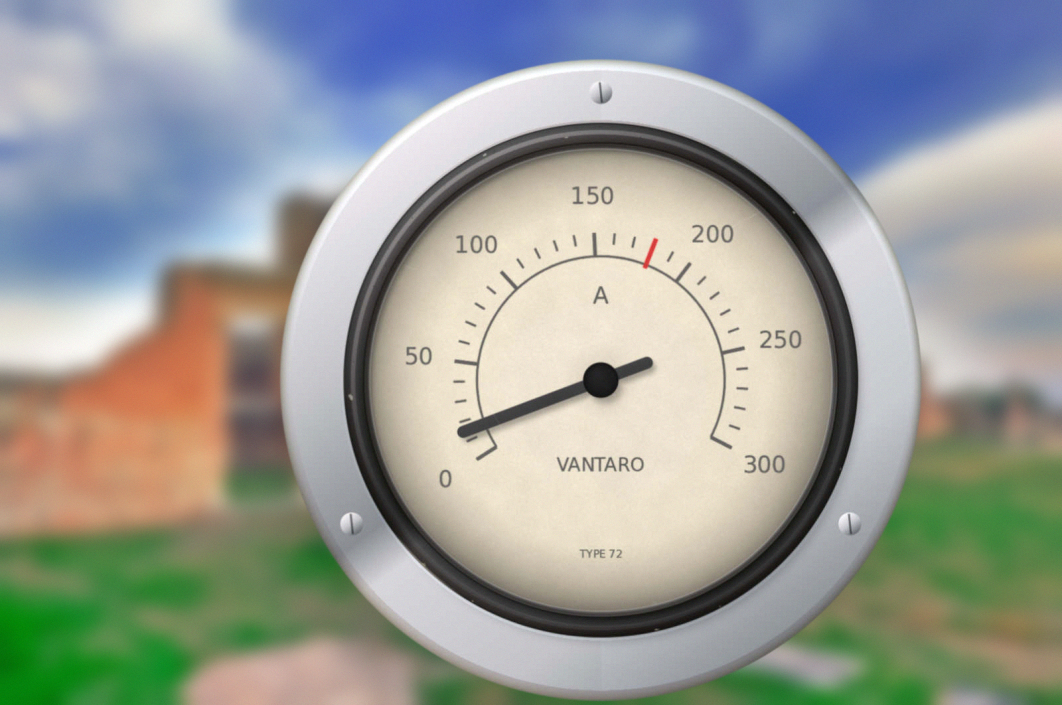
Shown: 15 A
